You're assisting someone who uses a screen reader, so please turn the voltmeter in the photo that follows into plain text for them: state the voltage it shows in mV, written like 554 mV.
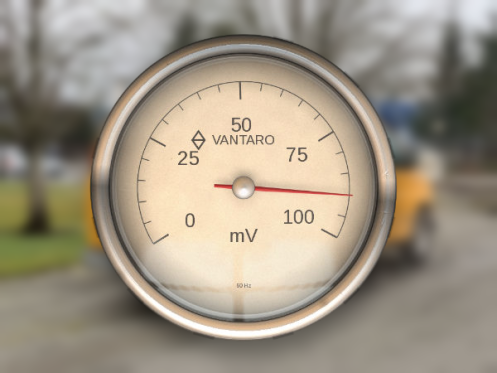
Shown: 90 mV
